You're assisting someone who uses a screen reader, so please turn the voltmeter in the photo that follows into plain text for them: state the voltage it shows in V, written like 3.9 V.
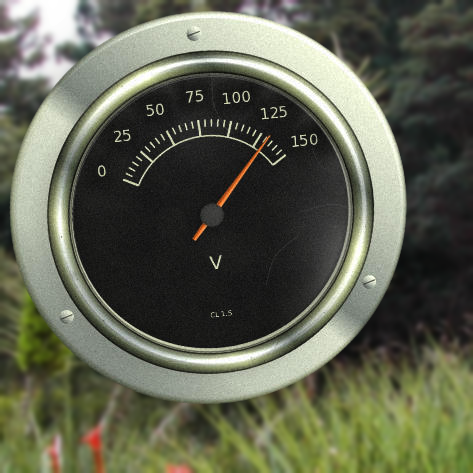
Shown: 130 V
